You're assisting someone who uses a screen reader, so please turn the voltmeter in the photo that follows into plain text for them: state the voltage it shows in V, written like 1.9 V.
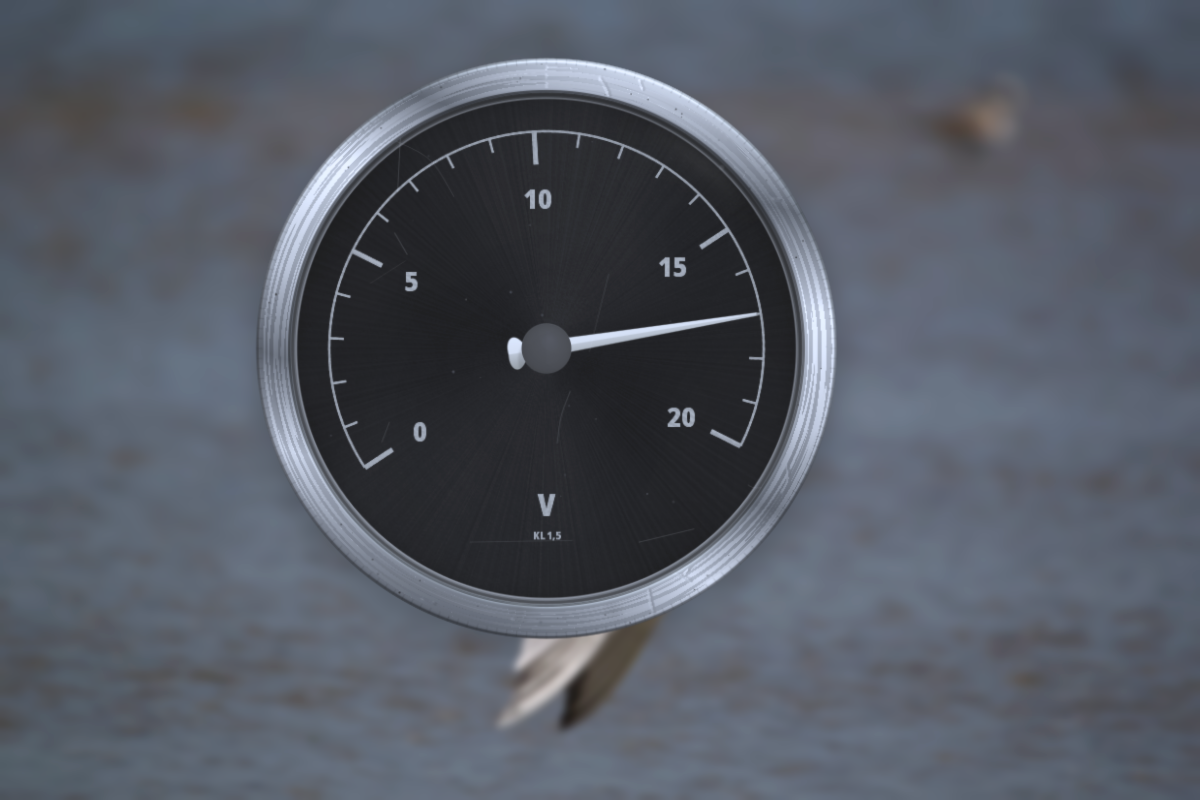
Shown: 17 V
